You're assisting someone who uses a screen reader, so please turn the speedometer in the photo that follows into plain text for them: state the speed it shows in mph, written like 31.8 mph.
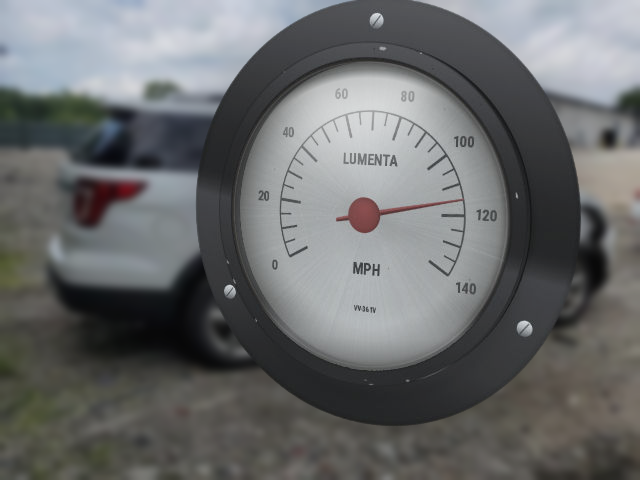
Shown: 115 mph
